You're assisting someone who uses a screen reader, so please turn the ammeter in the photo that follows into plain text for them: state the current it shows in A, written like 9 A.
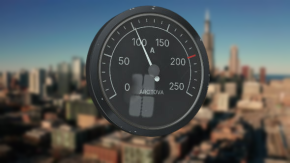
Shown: 100 A
